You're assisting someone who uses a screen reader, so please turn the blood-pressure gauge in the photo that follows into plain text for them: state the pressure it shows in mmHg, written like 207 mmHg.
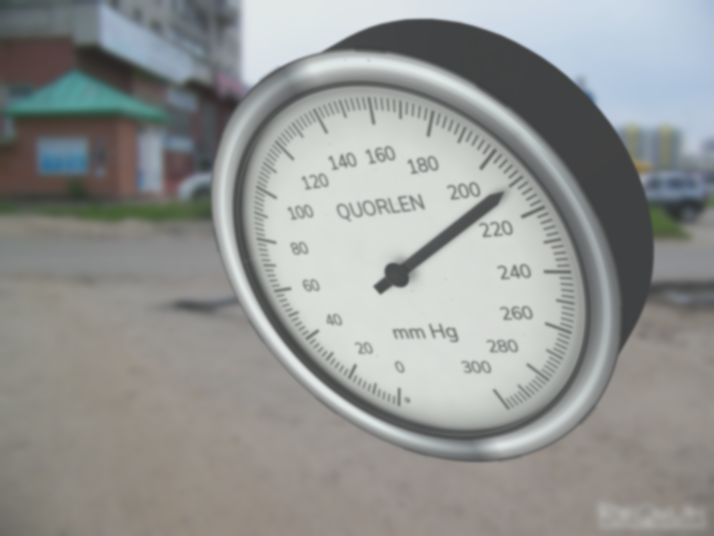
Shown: 210 mmHg
